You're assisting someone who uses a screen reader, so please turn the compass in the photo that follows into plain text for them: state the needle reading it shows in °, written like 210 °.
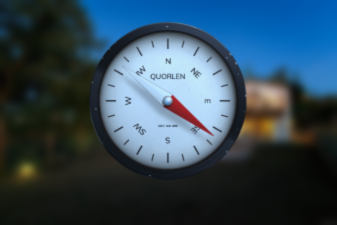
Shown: 127.5 °
